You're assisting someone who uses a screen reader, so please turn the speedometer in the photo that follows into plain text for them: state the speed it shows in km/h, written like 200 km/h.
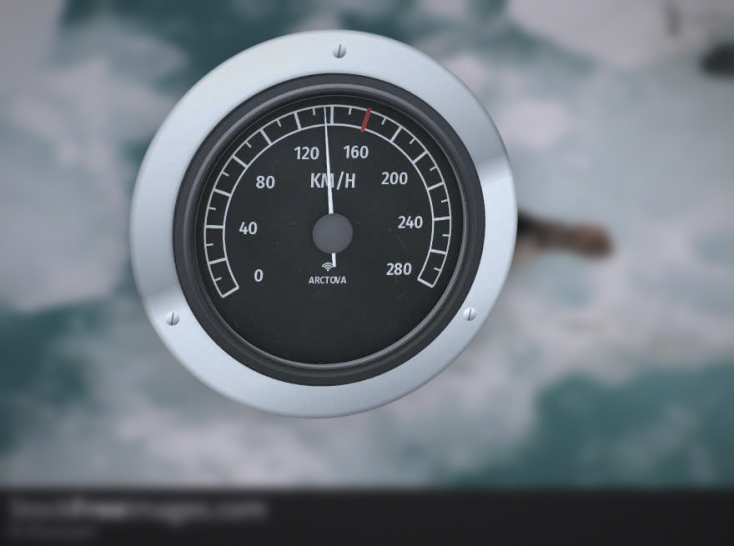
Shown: 135 km/h
